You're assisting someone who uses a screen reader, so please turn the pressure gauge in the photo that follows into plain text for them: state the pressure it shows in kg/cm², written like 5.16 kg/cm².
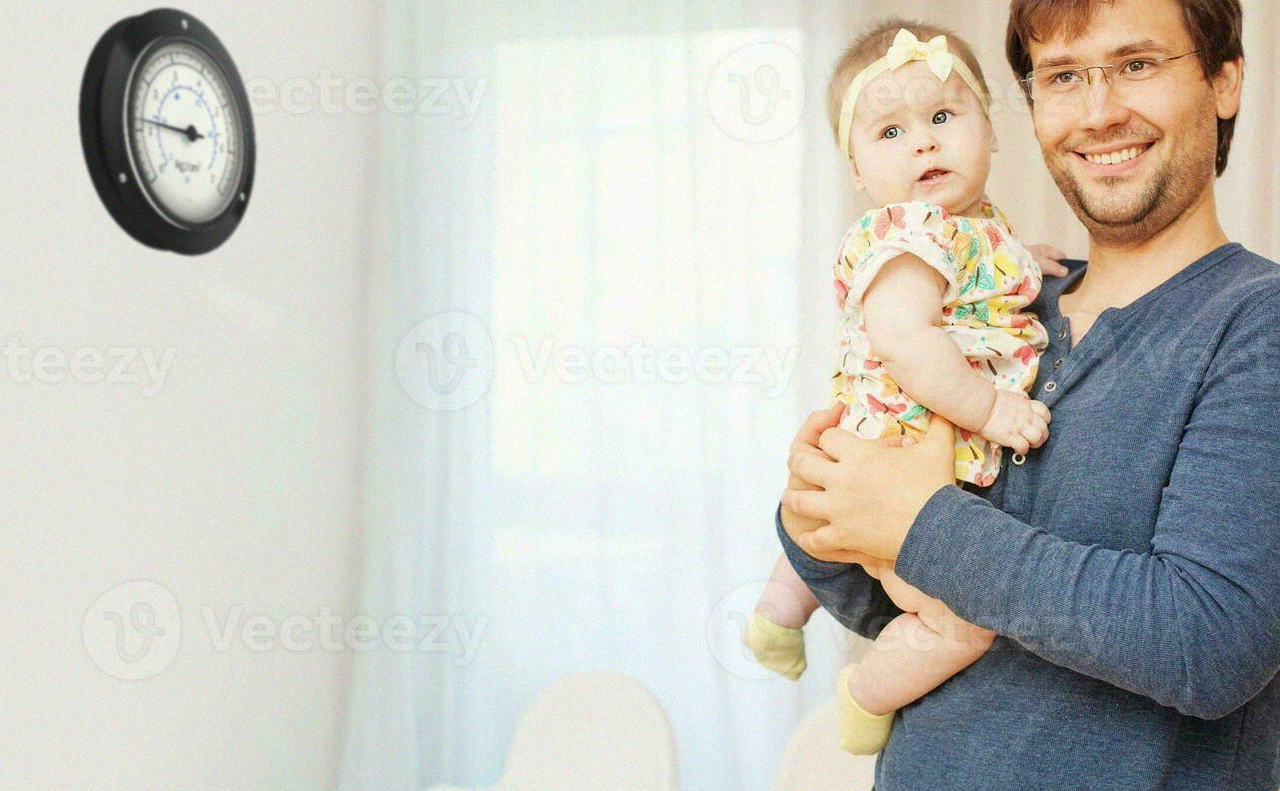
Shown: 1.2 kg/cm²
